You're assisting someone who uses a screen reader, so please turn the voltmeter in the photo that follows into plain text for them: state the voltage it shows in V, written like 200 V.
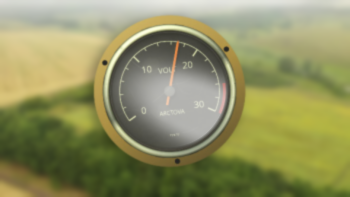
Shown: 17 V
